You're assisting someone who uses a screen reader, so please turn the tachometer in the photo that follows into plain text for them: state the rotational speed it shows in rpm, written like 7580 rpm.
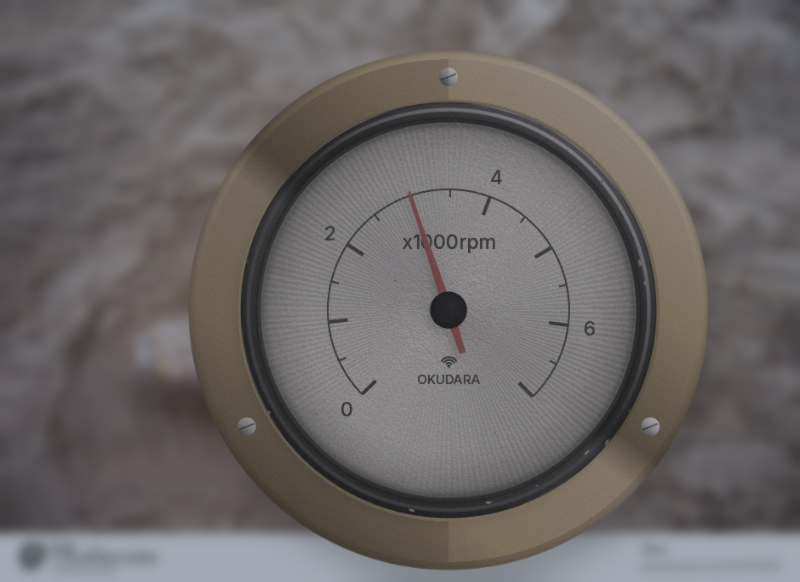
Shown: 3000 rpm
